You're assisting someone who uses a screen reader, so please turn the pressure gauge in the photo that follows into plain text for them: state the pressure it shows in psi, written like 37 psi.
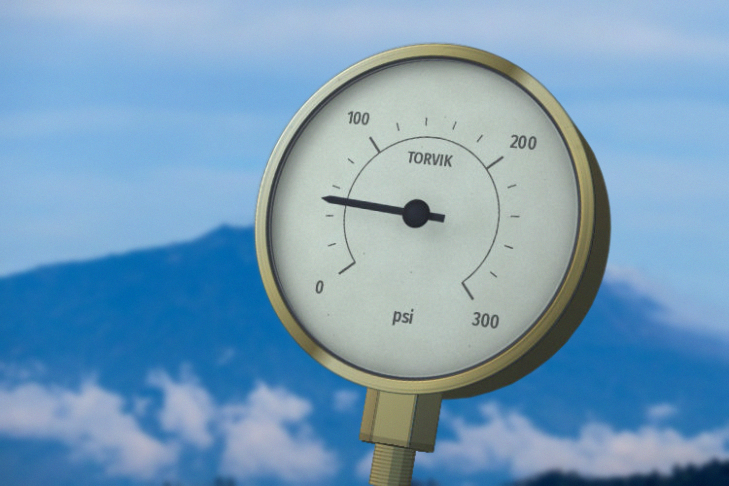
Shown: 50 psi
